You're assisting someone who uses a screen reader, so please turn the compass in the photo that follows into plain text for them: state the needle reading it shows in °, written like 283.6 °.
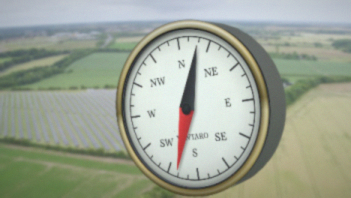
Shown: 200 °
